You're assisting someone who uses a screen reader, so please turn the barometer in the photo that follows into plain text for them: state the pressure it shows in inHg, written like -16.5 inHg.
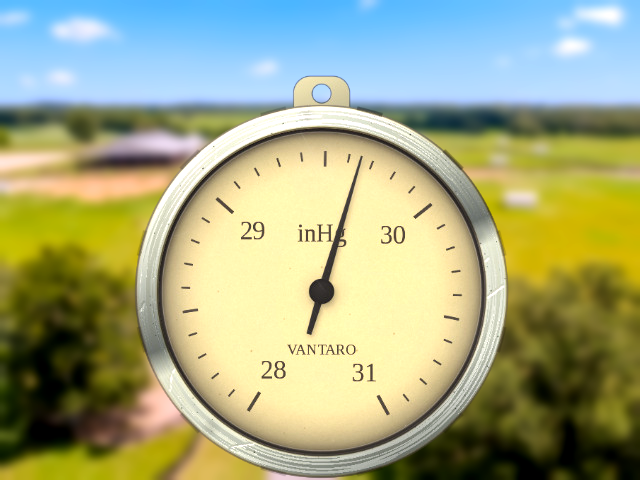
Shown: 29.65 inHg
